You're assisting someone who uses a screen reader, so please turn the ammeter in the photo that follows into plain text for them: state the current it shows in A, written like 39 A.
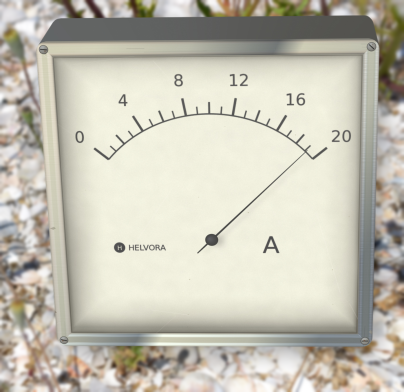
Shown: 19 A
